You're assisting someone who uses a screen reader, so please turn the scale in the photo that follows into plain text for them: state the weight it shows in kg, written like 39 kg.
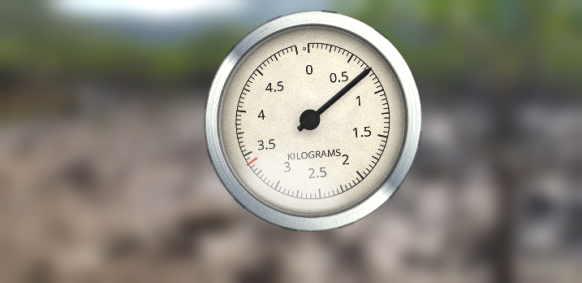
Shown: 0.75 kg
